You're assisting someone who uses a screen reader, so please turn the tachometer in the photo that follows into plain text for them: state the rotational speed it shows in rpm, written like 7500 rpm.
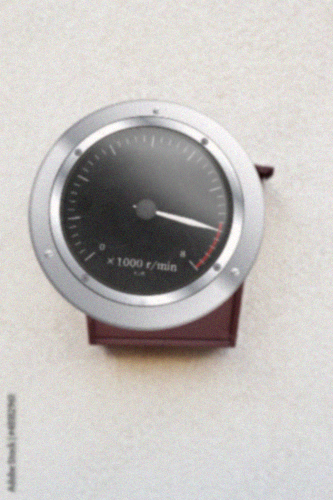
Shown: 7000 rpm
